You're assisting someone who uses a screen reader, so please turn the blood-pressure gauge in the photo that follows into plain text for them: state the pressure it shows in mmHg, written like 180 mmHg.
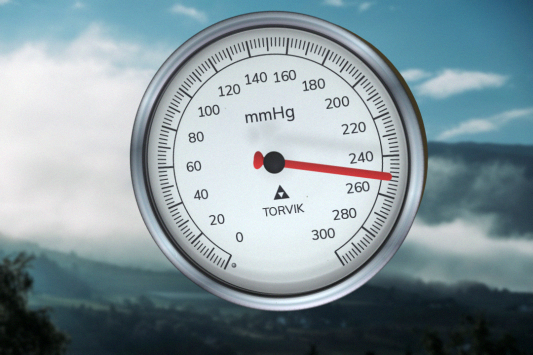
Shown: 250 mmHg
